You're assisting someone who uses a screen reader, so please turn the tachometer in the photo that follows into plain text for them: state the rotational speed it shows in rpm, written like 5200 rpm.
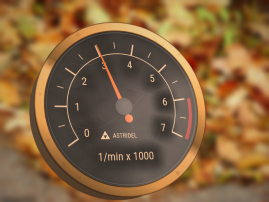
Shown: 3000 rpm
